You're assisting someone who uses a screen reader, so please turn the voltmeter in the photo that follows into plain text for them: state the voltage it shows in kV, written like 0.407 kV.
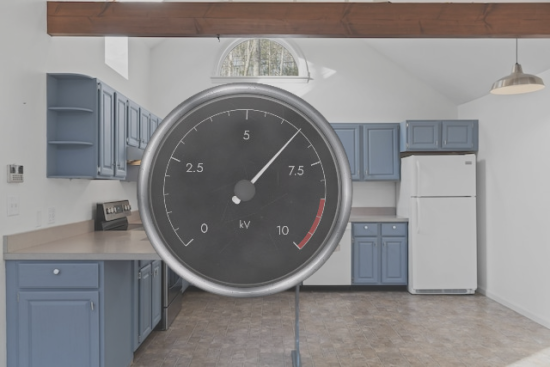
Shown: 6.5 kV
